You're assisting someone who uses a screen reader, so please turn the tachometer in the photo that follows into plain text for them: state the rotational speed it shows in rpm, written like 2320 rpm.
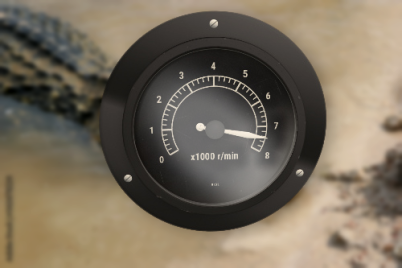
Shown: 7400 rpm
